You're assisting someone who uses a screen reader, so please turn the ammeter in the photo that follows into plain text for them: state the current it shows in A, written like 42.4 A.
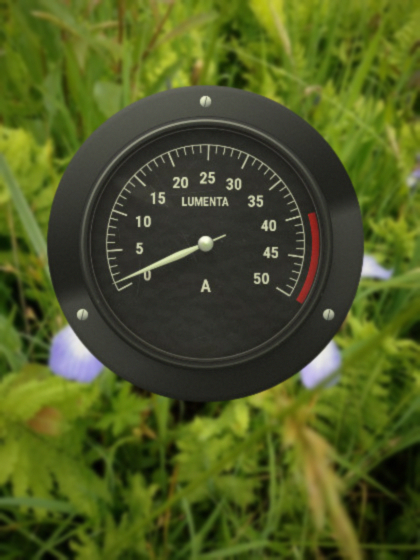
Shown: 1 A
